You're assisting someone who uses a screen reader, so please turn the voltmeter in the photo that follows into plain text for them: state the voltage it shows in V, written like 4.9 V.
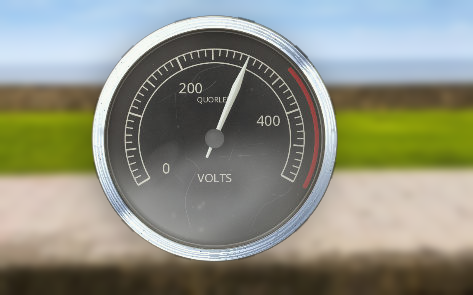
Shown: 300 V
